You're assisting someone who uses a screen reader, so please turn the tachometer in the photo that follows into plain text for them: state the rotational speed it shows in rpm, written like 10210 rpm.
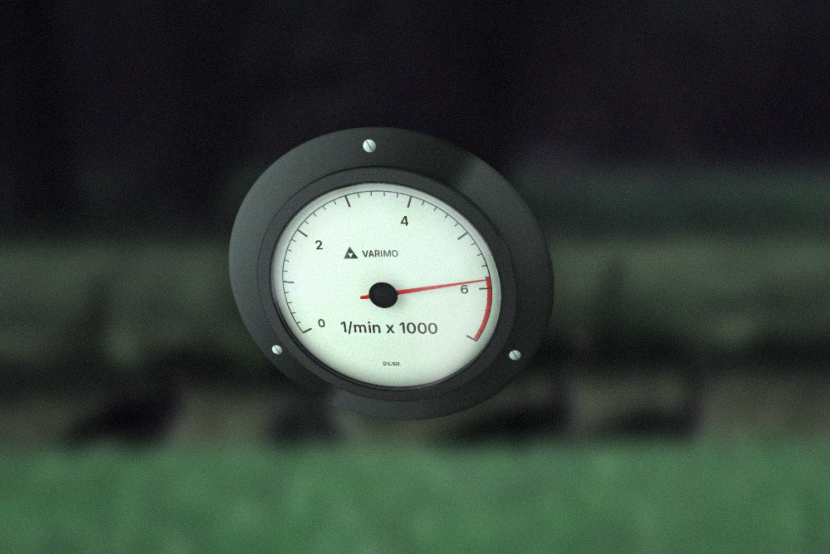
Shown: 5800 rpm
